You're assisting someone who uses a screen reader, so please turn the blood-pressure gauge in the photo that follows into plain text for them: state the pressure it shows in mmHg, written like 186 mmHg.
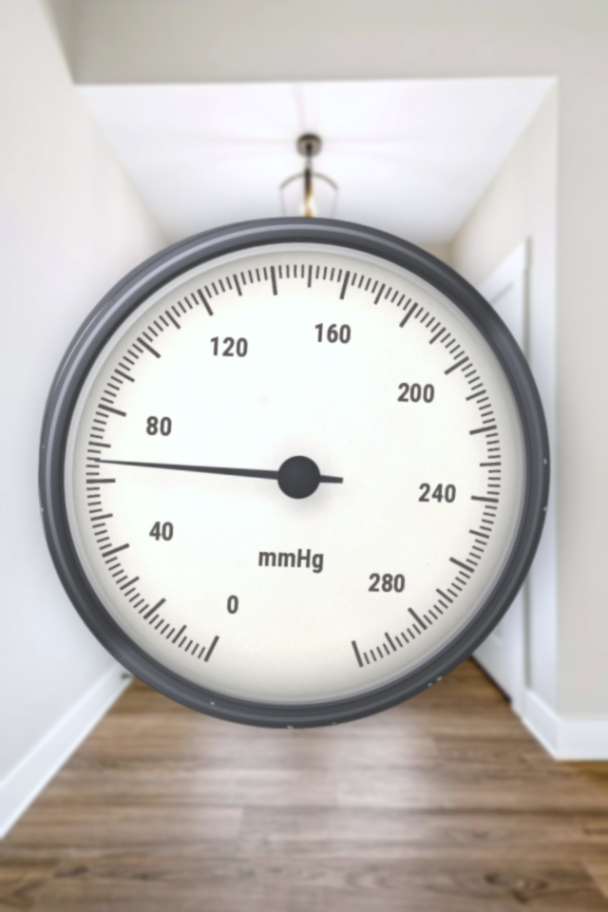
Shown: 66 mmHg
